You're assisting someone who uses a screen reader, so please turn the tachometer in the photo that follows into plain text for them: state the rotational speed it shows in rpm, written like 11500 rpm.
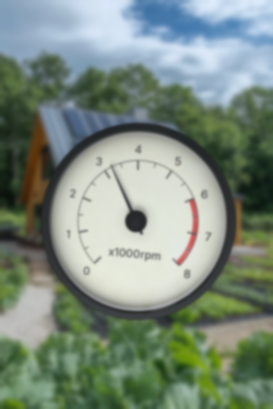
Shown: 3250 rpm
